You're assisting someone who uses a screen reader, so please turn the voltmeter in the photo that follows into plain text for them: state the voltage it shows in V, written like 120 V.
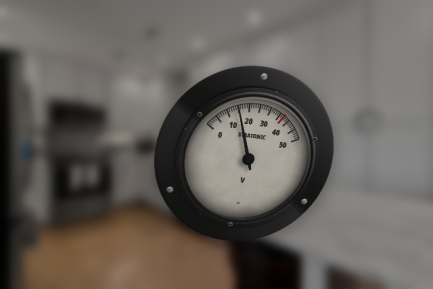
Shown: 15 V
